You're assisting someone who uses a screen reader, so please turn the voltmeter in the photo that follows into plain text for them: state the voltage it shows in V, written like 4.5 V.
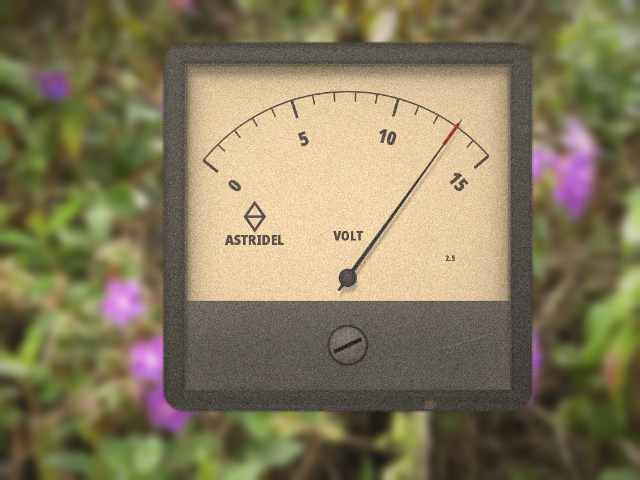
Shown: 13 V
